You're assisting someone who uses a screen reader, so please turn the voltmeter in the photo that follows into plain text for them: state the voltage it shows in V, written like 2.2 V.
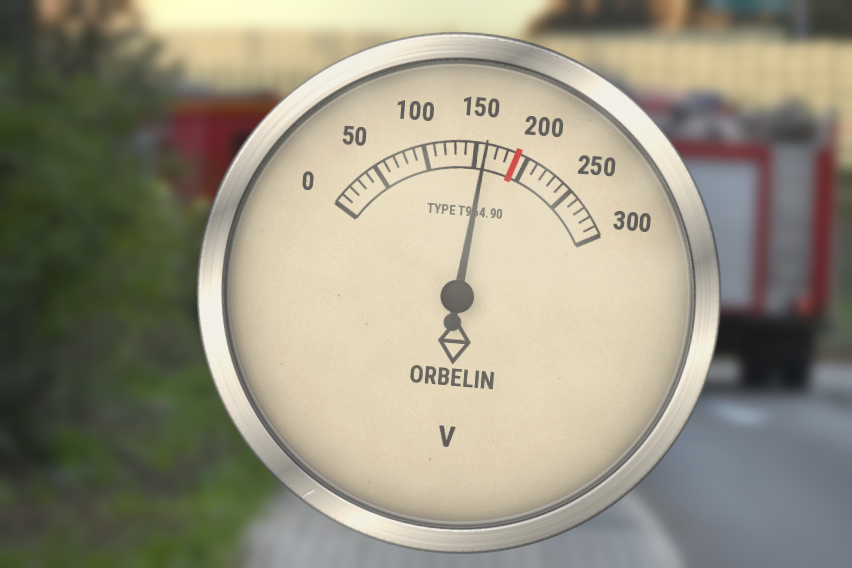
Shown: 160 V
